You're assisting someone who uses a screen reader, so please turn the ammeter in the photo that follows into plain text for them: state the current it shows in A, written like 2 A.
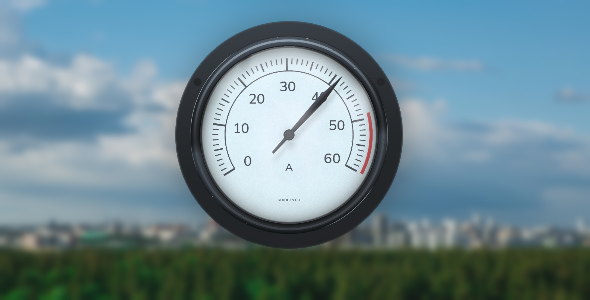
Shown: 41 A
